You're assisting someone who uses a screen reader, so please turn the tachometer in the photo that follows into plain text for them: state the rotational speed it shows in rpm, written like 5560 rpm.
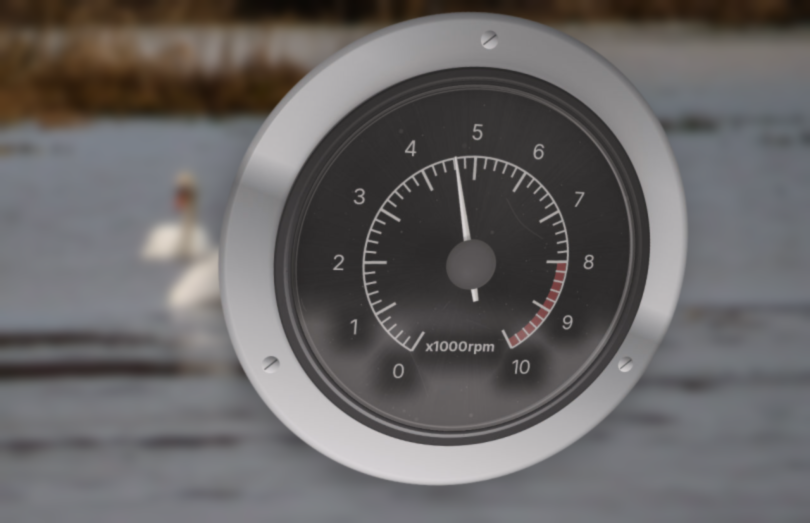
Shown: 4600 rpm
